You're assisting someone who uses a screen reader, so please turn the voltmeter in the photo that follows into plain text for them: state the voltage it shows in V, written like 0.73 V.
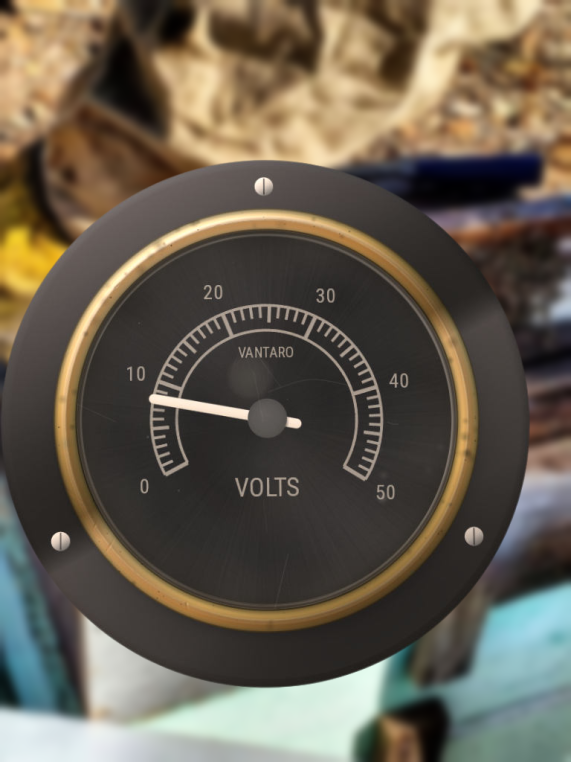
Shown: 8 V
